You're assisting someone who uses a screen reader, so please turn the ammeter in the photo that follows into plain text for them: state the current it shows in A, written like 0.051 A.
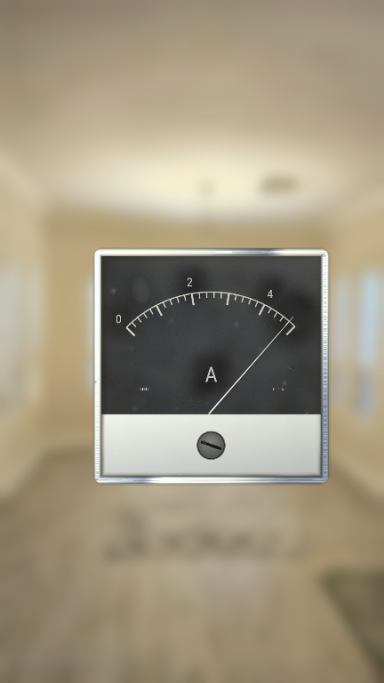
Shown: 4.8 A
